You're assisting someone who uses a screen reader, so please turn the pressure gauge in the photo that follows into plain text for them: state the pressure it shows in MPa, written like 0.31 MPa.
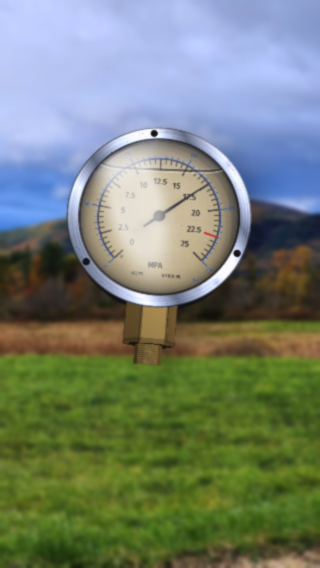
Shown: 17.5 MPa
